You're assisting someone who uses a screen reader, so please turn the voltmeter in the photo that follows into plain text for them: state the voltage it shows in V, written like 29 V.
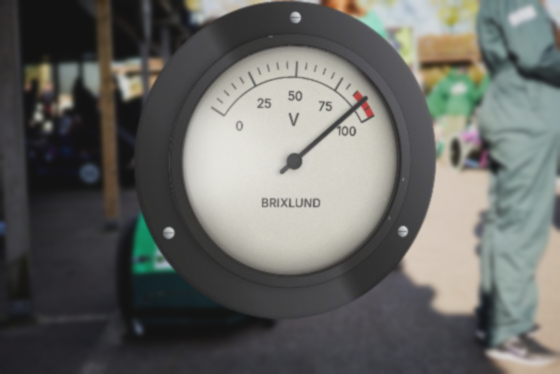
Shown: 90 V
